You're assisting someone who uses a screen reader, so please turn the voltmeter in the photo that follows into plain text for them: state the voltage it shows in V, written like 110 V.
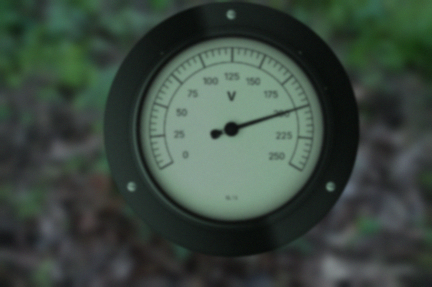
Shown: 200 V
